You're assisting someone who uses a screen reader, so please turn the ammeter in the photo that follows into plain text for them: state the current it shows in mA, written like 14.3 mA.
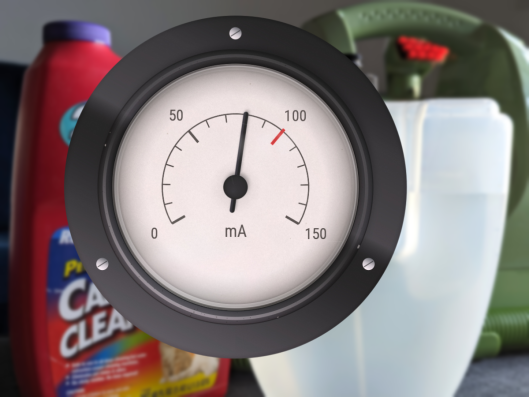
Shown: 80 mA
